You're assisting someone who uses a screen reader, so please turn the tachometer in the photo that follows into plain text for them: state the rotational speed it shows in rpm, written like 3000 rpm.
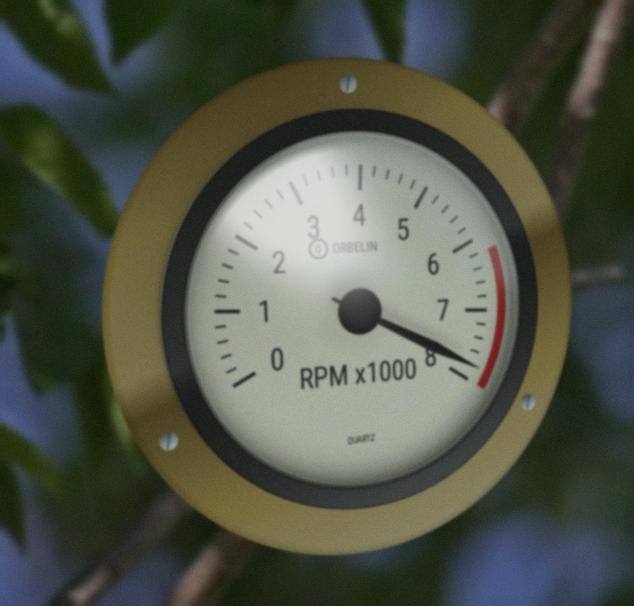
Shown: 7800 rpm
